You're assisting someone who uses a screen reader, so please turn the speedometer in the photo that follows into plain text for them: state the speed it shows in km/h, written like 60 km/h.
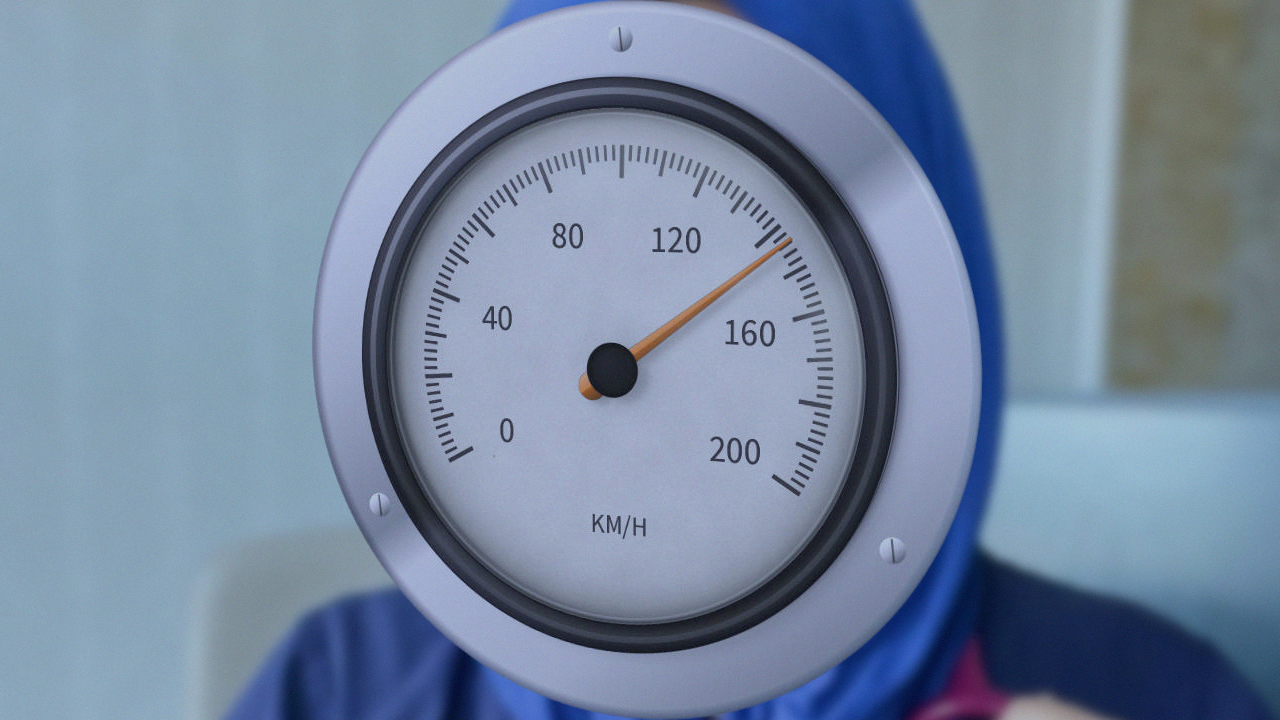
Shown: 144 km/h
